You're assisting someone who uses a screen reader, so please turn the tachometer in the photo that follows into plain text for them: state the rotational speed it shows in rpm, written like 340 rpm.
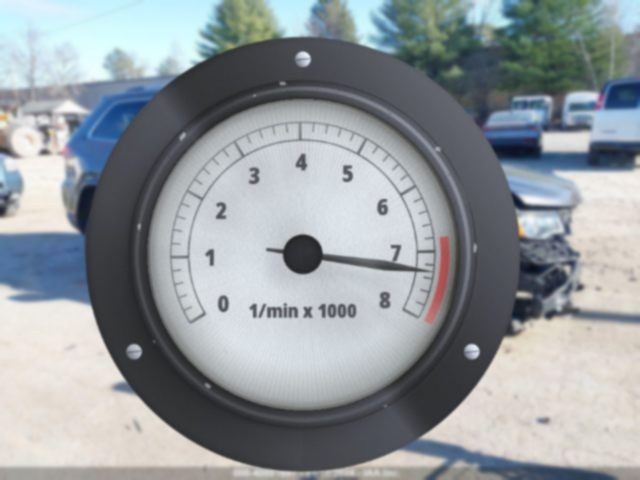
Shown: 7300 rpm
